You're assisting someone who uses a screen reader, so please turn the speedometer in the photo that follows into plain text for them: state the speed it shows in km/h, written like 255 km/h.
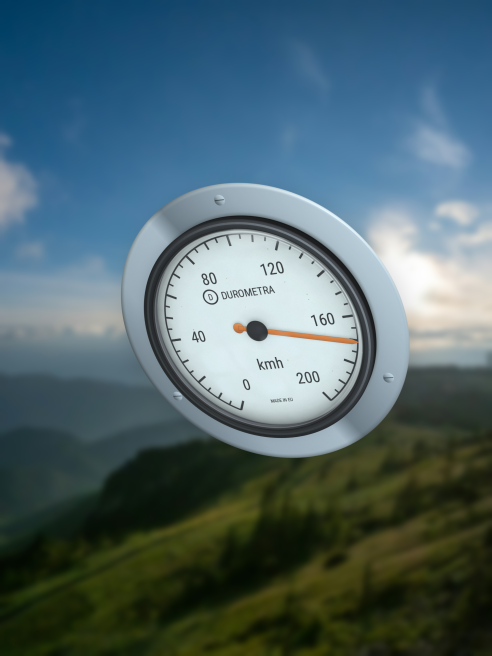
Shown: 170 km/h
